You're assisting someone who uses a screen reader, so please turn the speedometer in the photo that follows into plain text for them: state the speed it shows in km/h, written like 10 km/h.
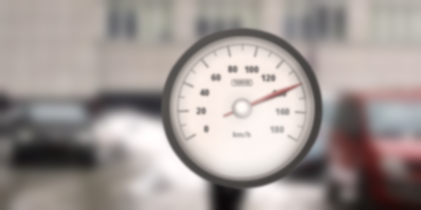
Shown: 140 km/h
